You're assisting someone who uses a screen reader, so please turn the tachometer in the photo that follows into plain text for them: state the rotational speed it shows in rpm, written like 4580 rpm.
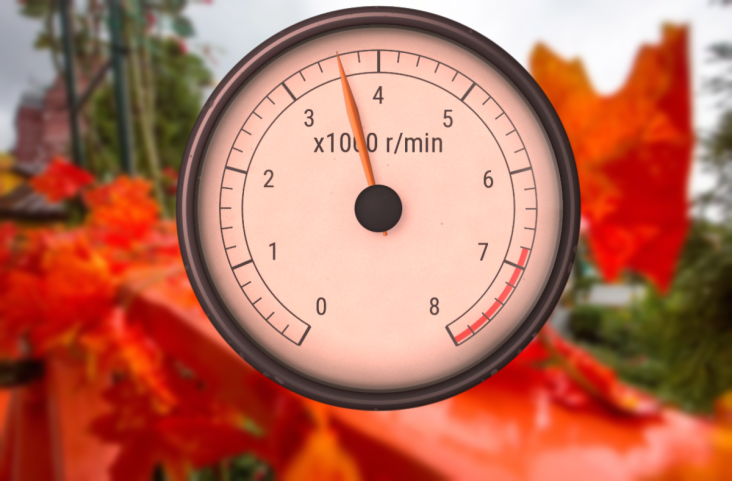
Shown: 3600 rpm
